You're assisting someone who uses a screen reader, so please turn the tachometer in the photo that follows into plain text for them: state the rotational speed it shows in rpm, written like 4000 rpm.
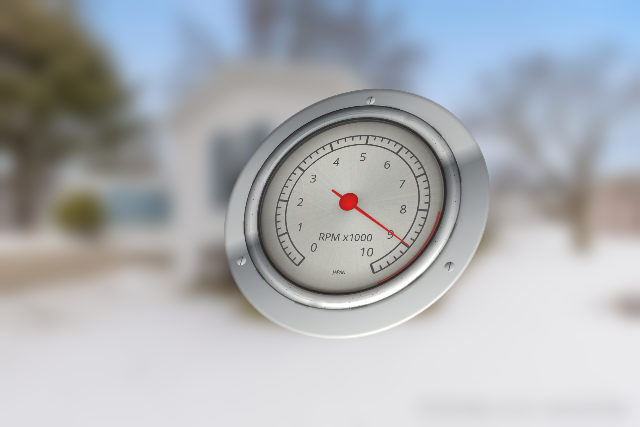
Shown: 9000 rpm
